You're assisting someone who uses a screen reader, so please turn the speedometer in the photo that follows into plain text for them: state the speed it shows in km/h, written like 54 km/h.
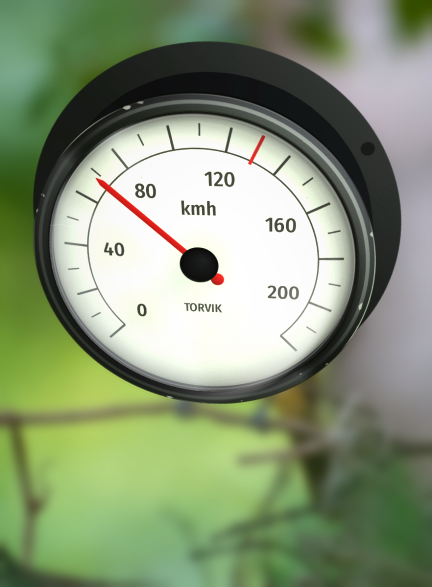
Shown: 70 km/h
